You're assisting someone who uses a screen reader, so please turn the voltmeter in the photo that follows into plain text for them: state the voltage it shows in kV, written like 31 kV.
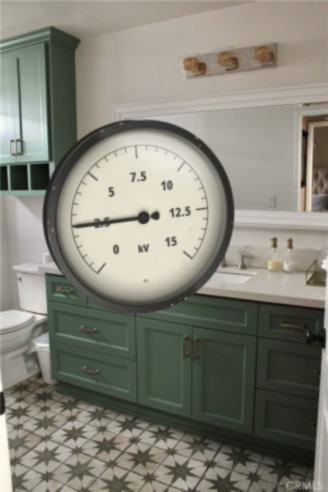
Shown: 2.5 kV
